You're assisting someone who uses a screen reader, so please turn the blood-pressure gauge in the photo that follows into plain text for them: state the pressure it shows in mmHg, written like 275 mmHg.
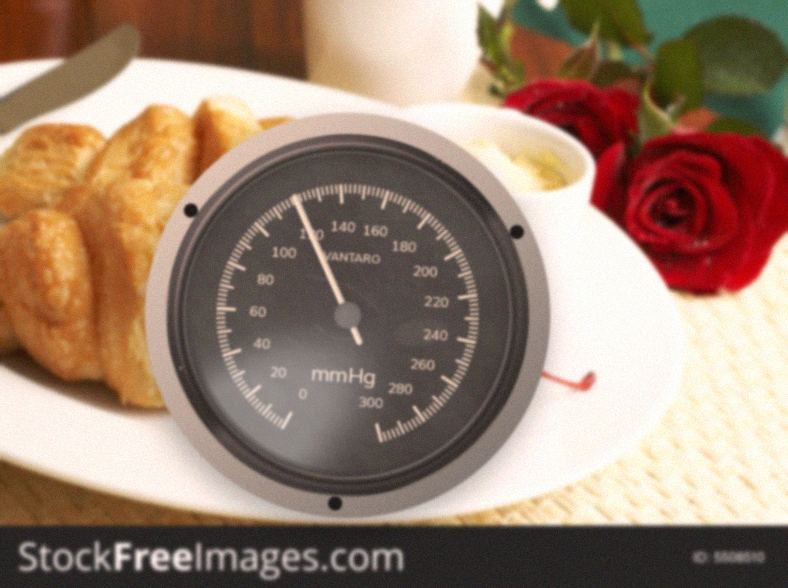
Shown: 120 mmHg
